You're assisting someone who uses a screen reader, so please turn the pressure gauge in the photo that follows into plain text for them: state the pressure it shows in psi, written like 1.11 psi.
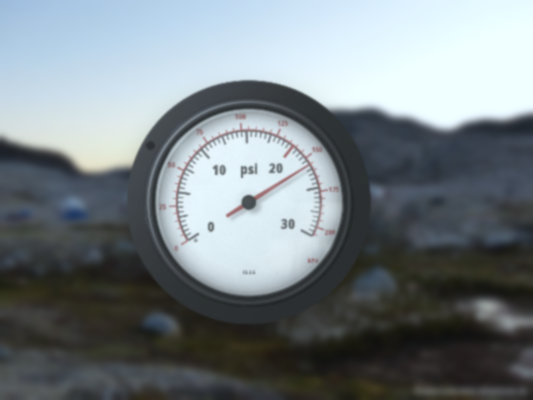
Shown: 22.5 psi
